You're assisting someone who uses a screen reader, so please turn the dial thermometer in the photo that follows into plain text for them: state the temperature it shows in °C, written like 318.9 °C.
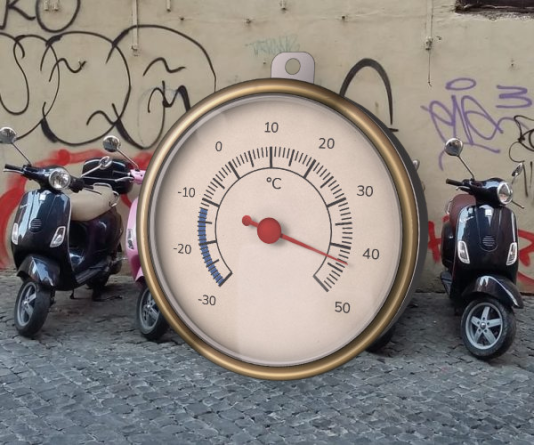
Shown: 43 °C
